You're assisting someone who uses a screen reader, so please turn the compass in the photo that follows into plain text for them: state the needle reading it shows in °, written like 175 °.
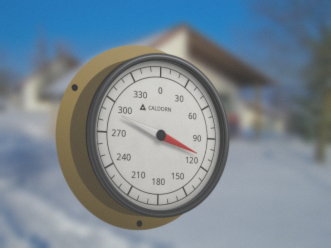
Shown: 110 °
